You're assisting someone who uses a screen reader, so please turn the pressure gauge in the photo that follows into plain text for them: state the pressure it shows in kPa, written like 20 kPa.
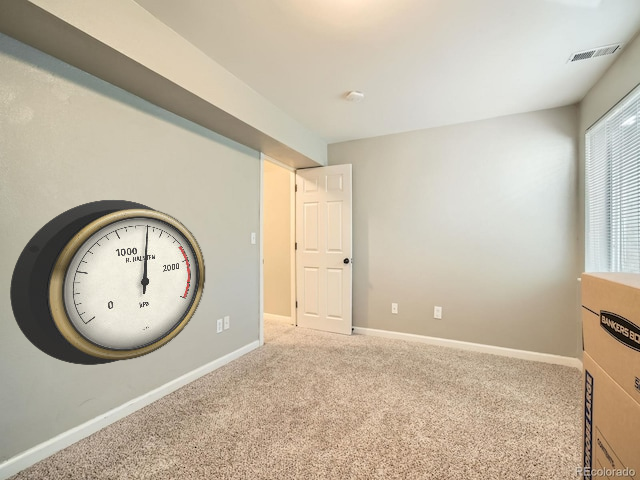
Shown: 1300 kPa
